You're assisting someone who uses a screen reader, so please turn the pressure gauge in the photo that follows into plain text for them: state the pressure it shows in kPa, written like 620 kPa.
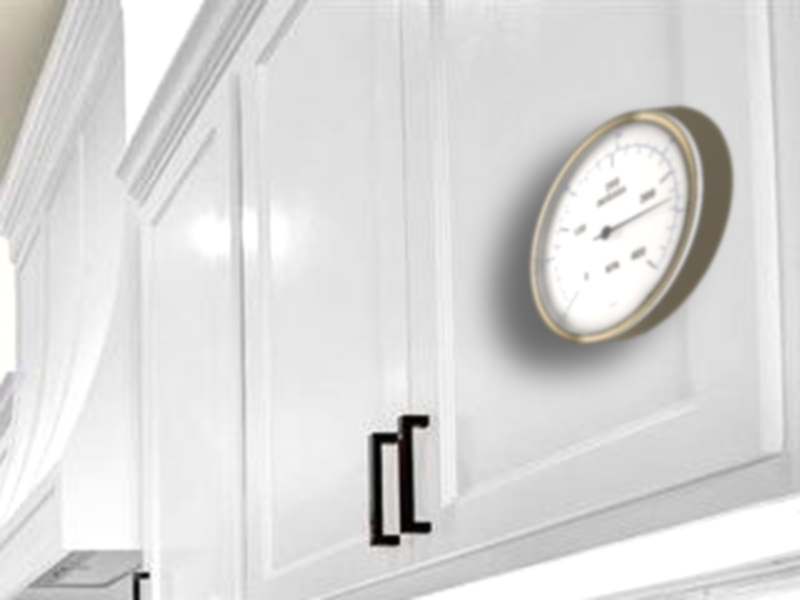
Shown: 330 kPa
